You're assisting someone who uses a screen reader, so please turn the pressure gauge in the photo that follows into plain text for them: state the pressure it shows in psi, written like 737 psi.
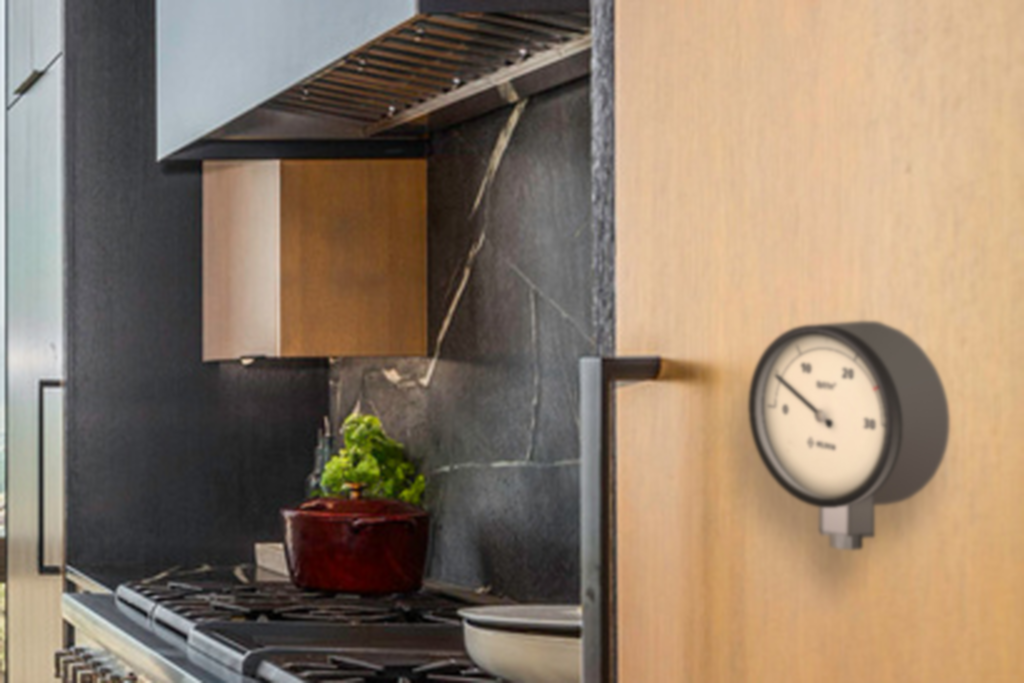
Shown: 5 psi
